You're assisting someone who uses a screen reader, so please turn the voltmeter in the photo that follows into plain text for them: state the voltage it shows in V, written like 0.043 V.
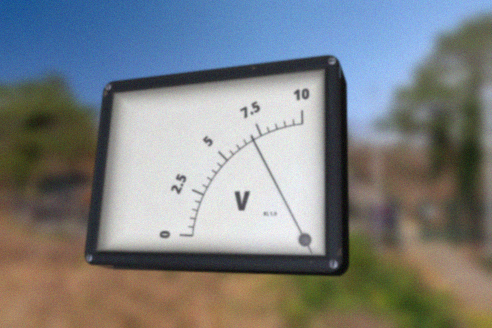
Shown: 7 V
